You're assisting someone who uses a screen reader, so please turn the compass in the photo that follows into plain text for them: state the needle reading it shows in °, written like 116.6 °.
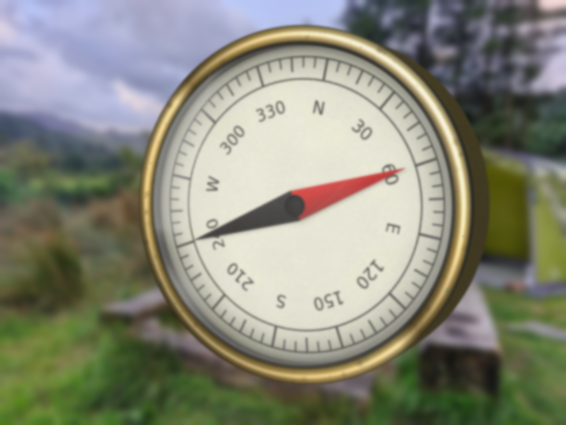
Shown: 60 °
